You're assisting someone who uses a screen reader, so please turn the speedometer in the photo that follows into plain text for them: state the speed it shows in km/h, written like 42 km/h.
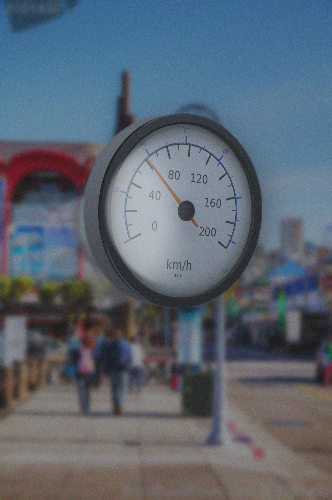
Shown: 60 km/h
